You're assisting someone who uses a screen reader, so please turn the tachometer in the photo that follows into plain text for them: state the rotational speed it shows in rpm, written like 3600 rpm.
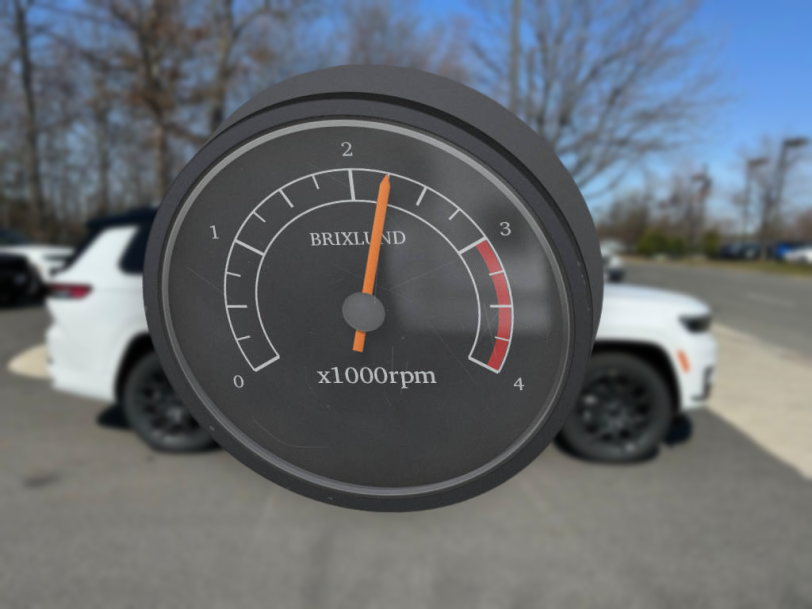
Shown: 2250 rpm
